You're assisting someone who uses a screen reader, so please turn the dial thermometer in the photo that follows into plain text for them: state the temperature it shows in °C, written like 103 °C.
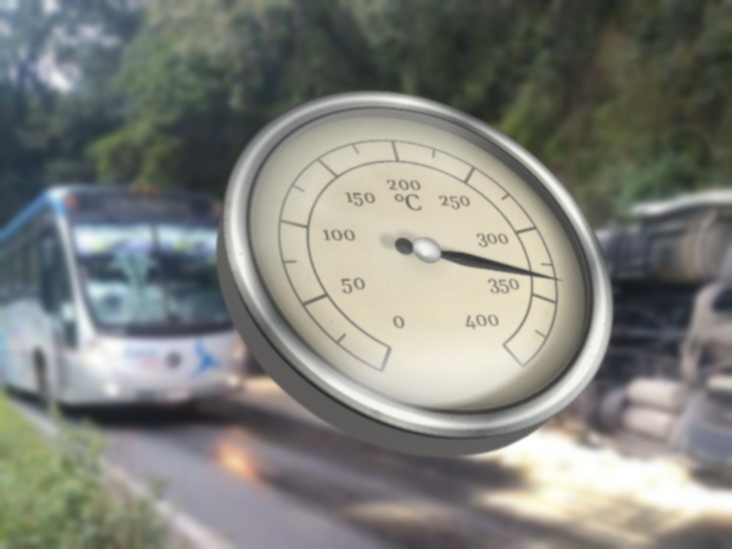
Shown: 337.5 °C
